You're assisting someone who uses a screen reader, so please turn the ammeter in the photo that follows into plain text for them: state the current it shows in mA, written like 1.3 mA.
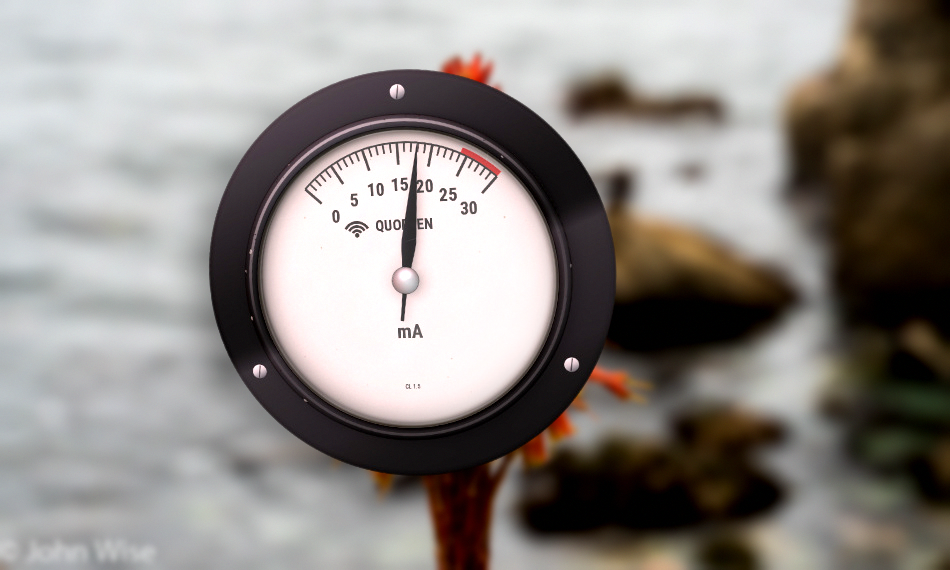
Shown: 18 mA
